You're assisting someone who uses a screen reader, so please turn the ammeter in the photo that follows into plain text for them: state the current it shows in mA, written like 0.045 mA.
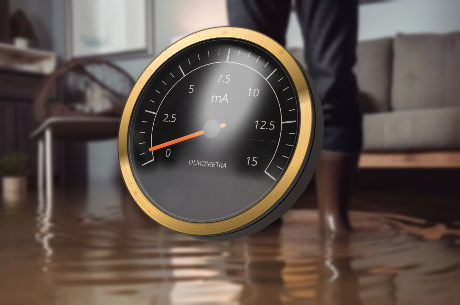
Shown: 0.5 mA
